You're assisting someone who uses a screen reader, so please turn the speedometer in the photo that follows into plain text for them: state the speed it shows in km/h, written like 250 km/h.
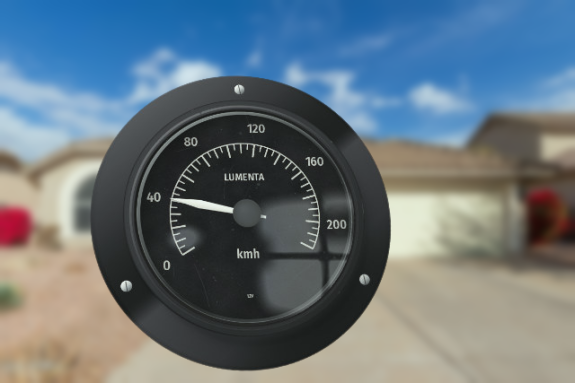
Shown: 40 km/h
